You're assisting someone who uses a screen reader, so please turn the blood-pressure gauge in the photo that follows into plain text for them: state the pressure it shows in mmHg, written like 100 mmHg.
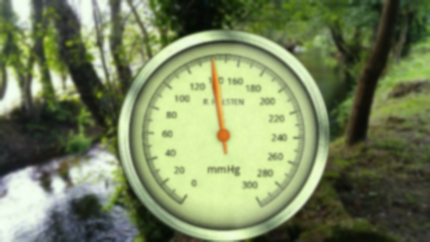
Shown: 140 mmHg
